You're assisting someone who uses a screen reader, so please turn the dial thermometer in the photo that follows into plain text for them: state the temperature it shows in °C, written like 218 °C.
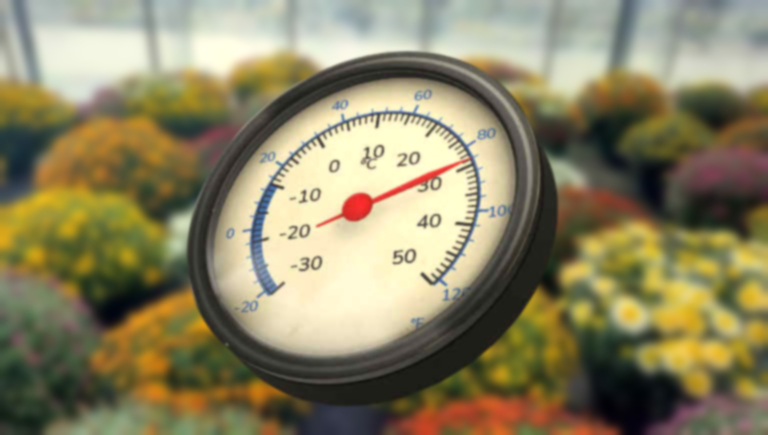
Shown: 30 °C
